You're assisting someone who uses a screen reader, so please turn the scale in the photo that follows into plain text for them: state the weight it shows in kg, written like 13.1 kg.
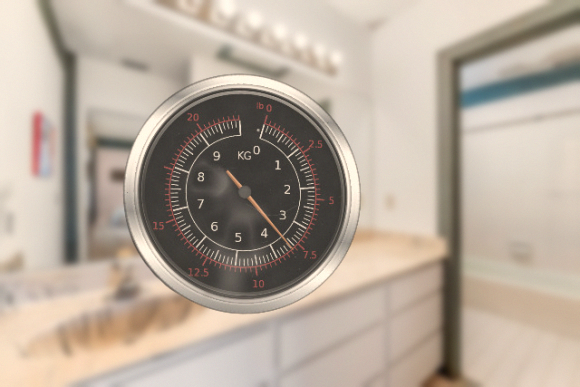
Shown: 3.6 kg
